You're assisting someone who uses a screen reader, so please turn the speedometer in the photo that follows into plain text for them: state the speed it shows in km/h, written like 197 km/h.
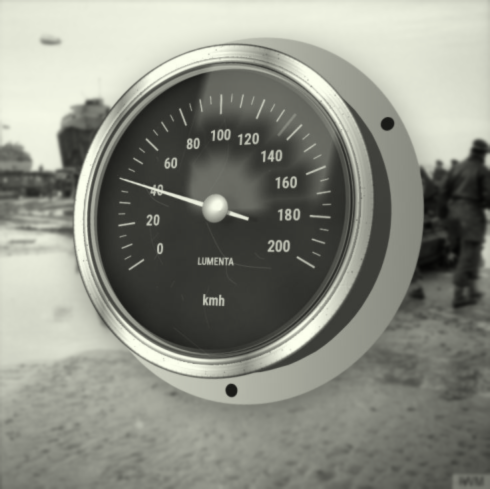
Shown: 40 km/h
